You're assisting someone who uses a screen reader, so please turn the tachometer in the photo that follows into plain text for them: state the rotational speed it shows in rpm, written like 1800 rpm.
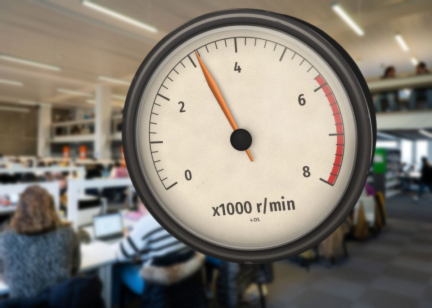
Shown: 3200 rpm
